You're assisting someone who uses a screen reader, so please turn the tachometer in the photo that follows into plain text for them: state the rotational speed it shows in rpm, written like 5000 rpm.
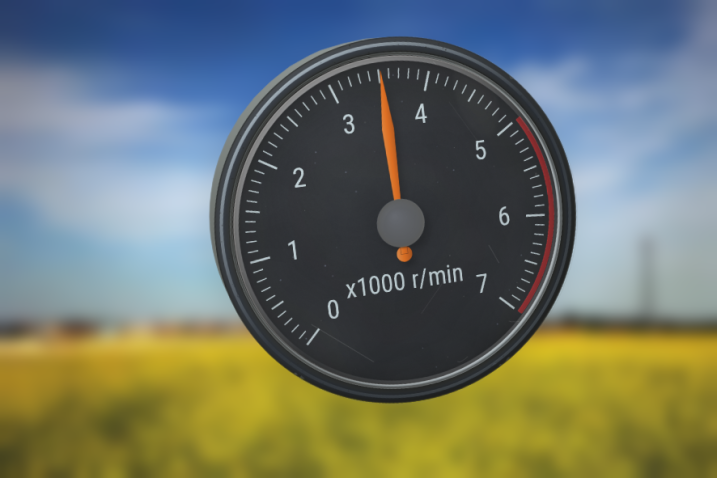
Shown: 3500 rpm
